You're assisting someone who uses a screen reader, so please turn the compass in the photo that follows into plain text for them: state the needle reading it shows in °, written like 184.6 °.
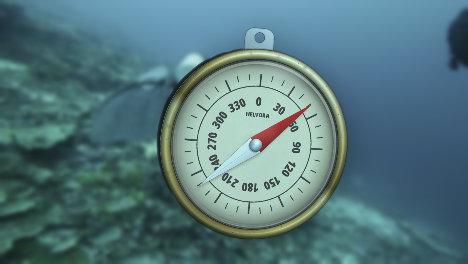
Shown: 50 °
